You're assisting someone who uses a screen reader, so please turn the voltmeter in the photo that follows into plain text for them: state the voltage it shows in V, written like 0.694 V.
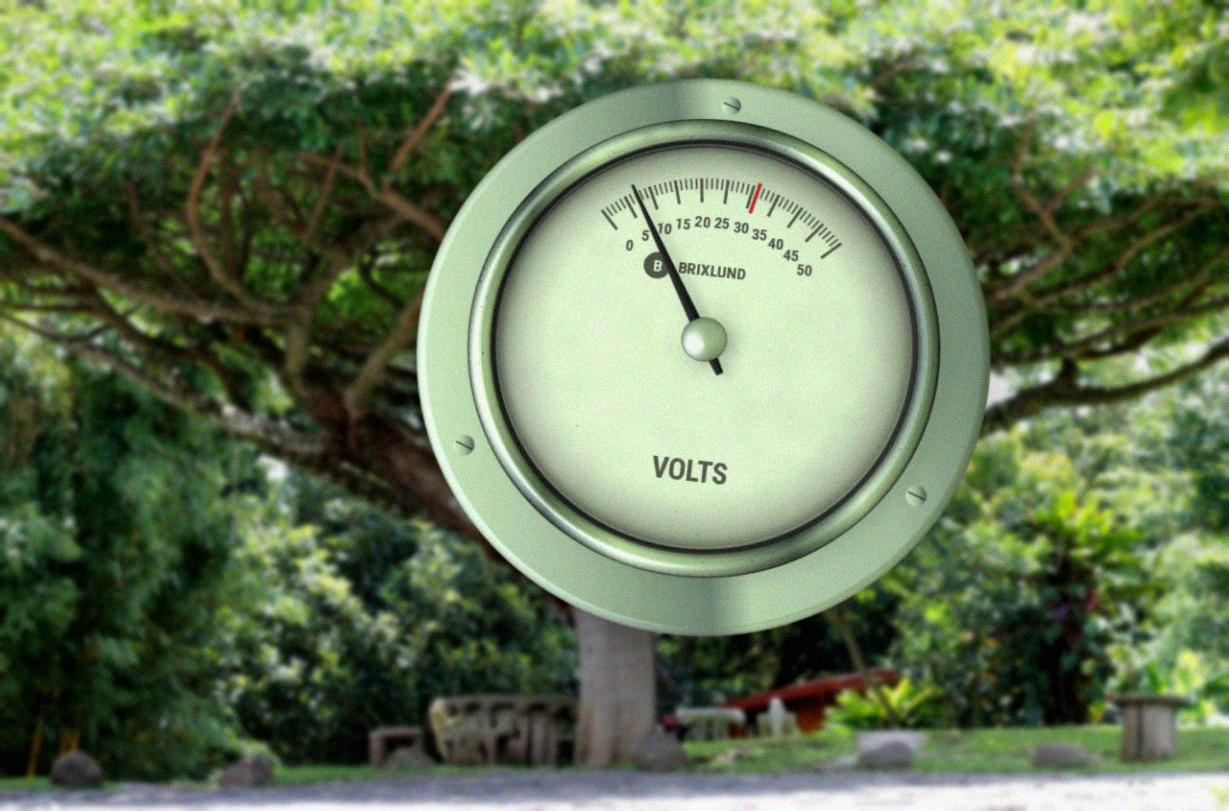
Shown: 7 V
